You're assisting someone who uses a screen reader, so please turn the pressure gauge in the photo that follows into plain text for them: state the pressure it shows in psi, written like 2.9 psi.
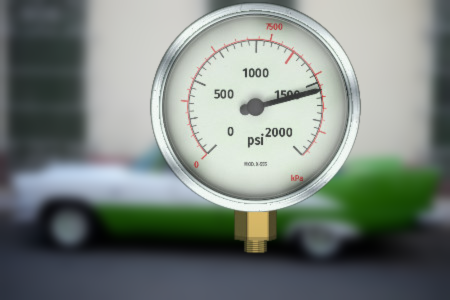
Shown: 1550 psi
